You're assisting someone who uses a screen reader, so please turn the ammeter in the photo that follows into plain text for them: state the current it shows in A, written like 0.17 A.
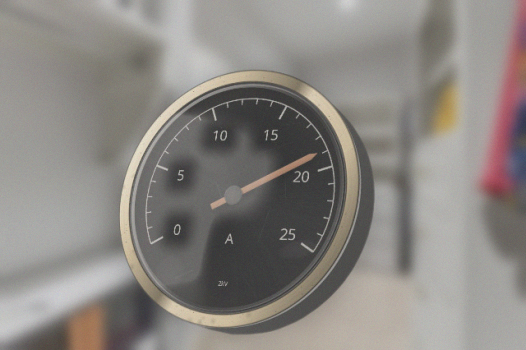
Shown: 19 A
